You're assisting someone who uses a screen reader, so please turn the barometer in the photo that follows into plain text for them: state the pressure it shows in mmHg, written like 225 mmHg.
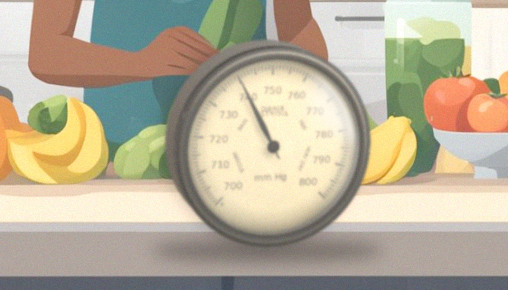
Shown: 740 mmHg
